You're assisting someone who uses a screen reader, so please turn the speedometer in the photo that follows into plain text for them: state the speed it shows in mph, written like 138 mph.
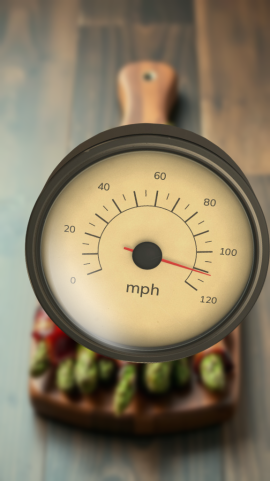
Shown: 110 mph
